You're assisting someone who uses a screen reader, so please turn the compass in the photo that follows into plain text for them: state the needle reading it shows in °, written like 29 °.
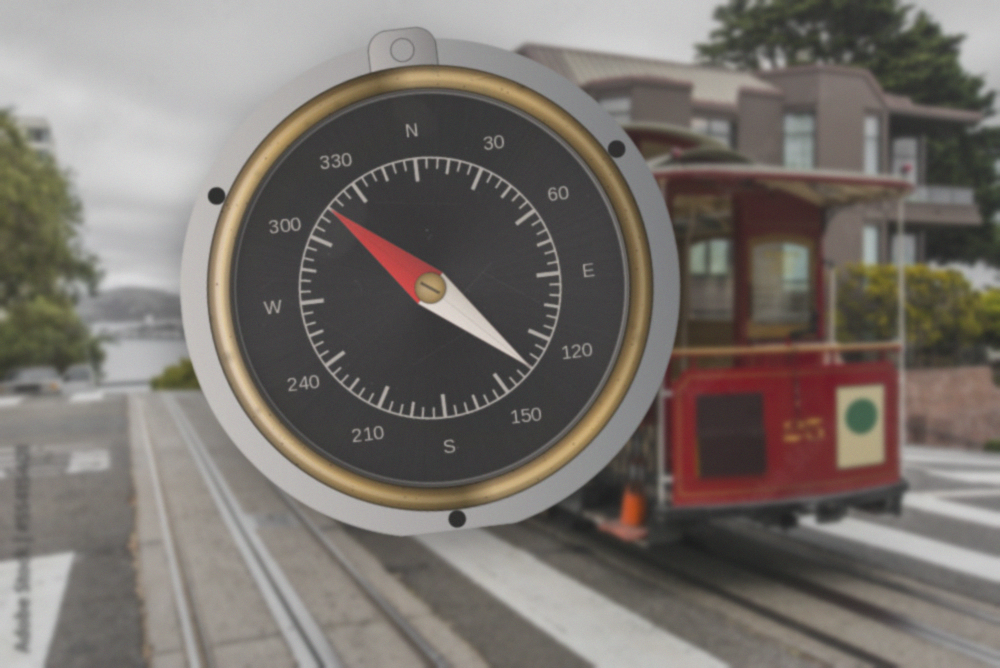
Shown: 315 °
